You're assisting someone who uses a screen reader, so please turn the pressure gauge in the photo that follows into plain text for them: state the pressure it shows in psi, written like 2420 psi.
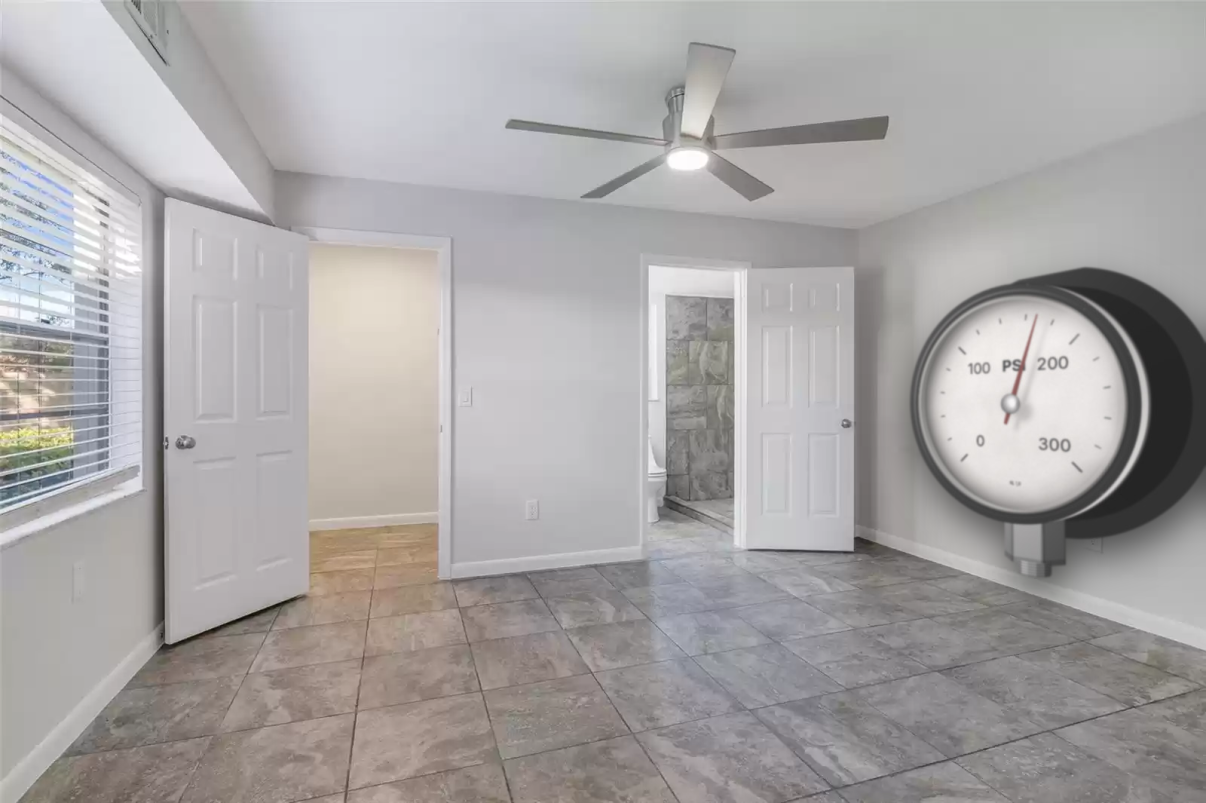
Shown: 170 psi
